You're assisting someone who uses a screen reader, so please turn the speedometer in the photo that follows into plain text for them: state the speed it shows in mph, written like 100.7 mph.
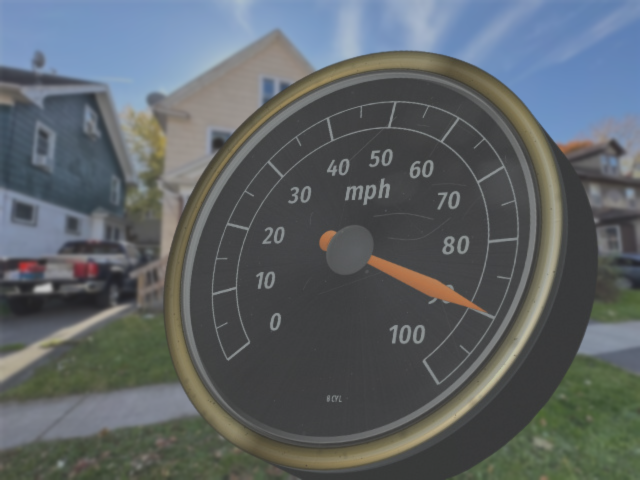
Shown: 90 mph
